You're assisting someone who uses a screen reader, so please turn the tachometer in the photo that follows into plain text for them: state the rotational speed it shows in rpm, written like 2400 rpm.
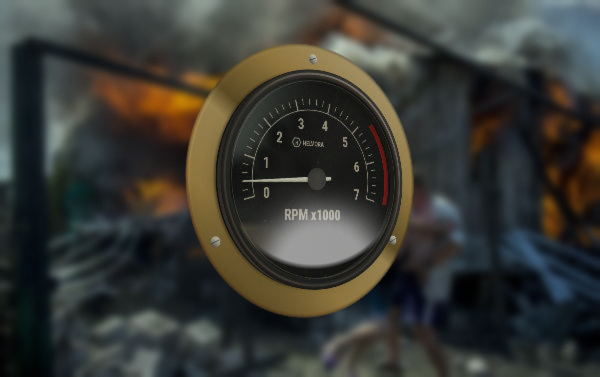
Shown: 400 rpm
